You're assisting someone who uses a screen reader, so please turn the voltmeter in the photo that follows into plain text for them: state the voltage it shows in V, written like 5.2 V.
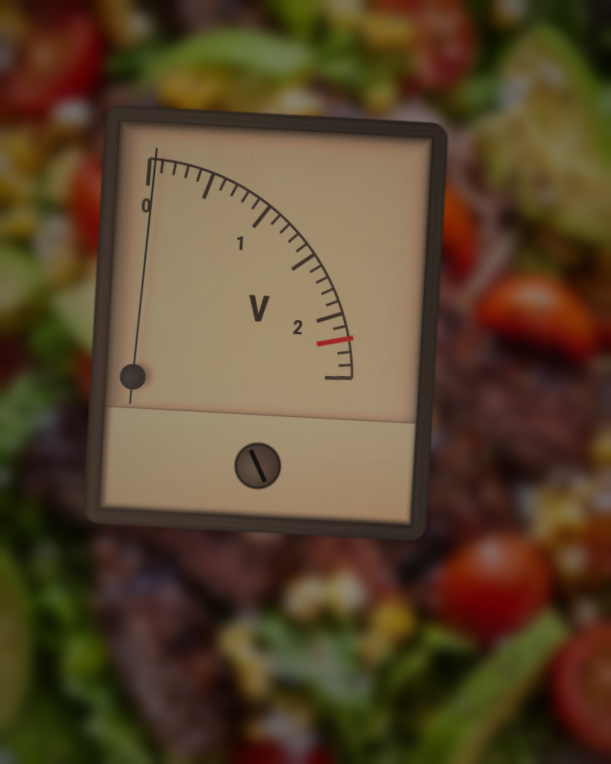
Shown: 0.05 V
